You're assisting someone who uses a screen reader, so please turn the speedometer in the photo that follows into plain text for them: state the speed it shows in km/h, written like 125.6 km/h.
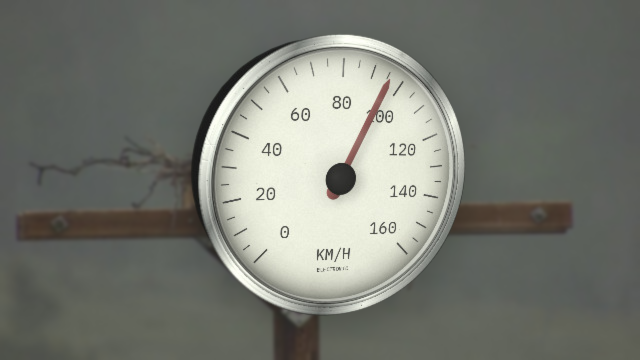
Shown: 95 km/h
